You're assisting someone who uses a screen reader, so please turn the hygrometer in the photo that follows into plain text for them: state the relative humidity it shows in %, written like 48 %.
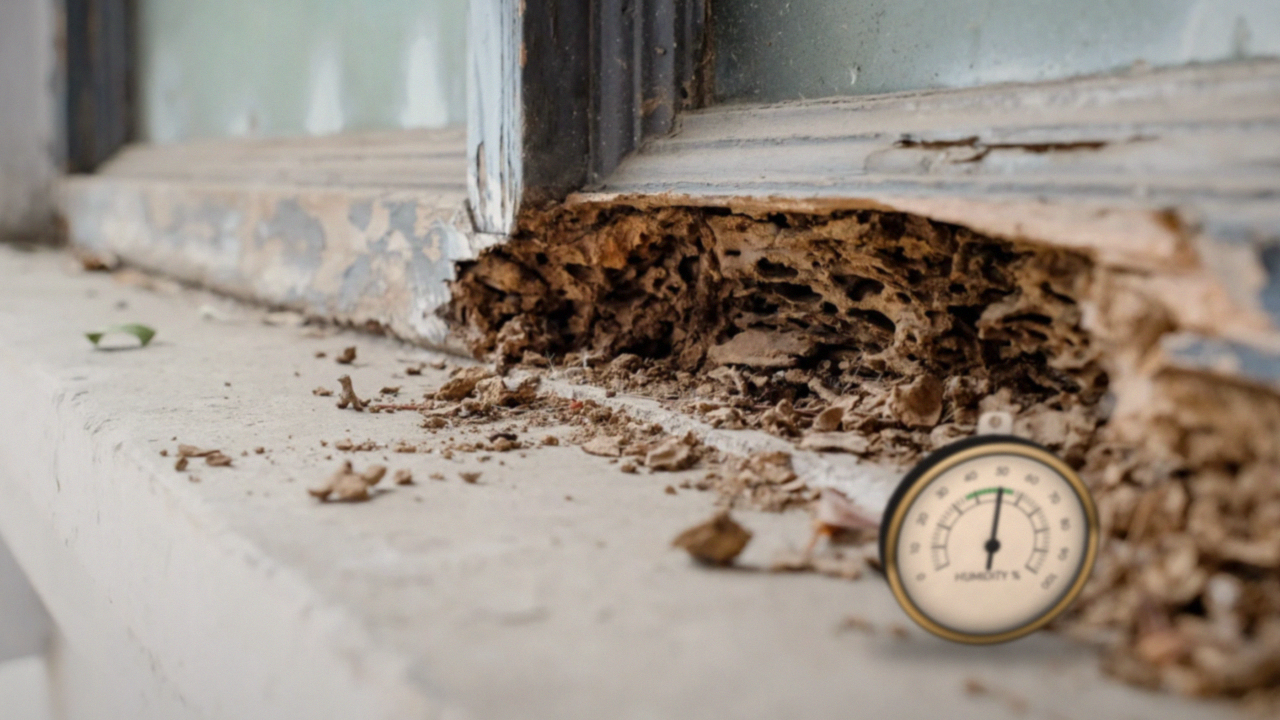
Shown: 50 %
